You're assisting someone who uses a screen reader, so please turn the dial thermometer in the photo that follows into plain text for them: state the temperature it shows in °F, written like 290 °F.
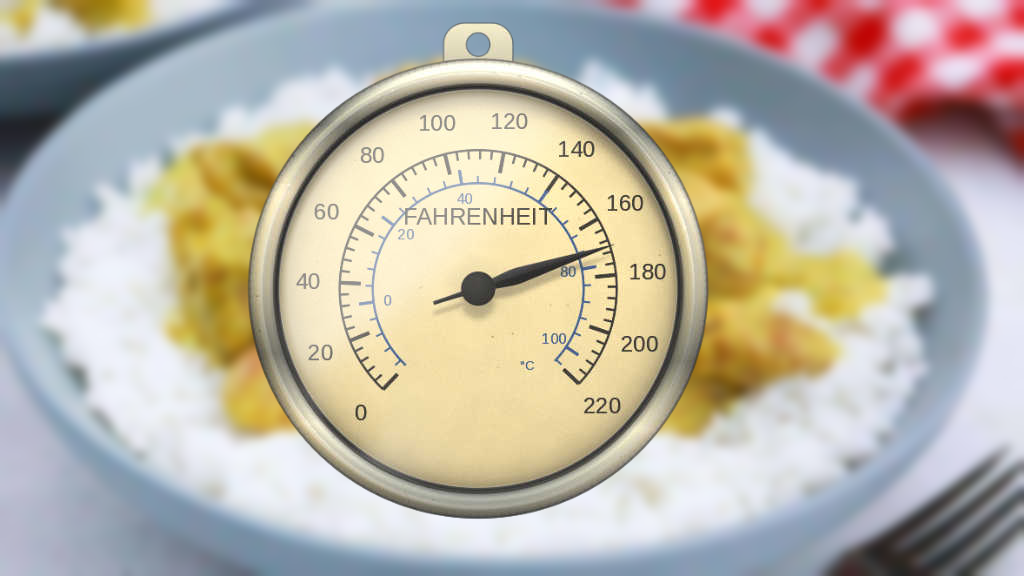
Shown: 170 °F
